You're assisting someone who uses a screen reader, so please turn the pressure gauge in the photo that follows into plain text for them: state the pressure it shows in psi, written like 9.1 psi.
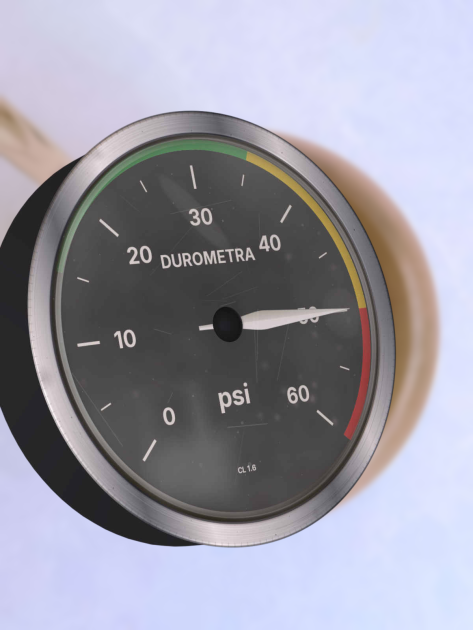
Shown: 50 psi
